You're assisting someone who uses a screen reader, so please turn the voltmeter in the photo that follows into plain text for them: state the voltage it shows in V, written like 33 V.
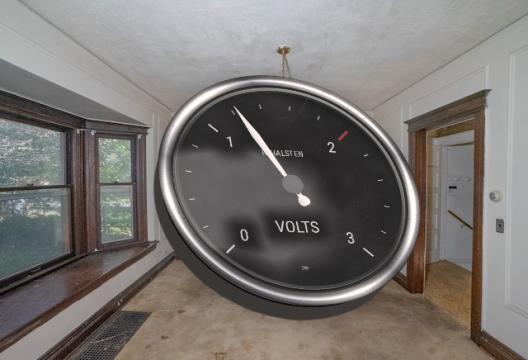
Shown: 1.2 V
